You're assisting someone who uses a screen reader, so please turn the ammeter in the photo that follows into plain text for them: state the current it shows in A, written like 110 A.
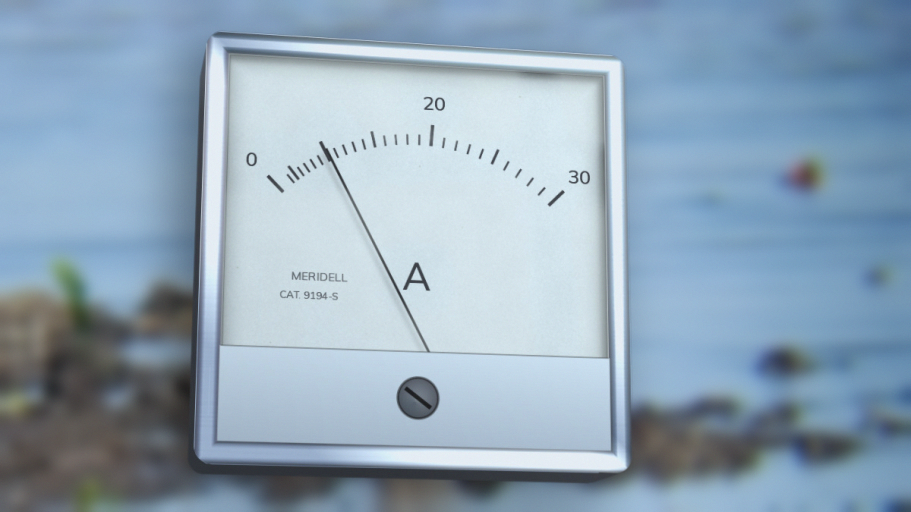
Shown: 10 A
